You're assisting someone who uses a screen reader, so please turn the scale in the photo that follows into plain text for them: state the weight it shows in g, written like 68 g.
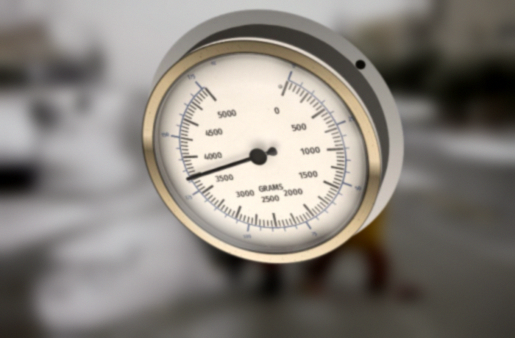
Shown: 3750 g
